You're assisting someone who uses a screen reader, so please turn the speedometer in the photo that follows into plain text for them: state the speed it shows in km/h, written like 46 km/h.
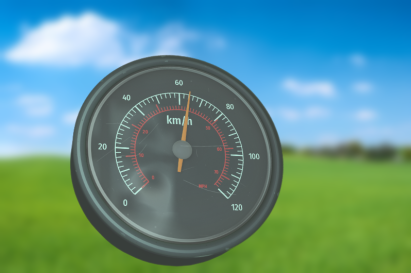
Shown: 64 km/h
